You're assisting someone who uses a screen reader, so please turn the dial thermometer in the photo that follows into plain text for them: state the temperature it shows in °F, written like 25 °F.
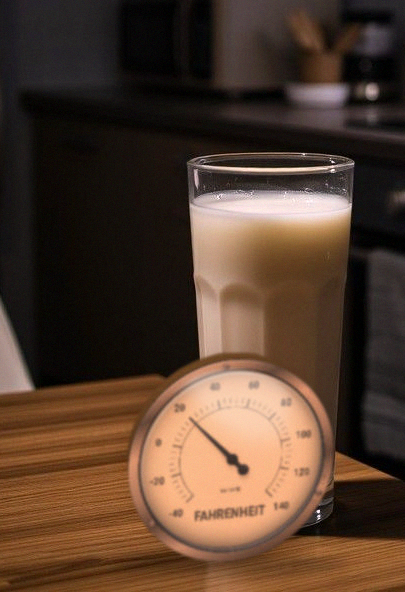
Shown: 20 °F
